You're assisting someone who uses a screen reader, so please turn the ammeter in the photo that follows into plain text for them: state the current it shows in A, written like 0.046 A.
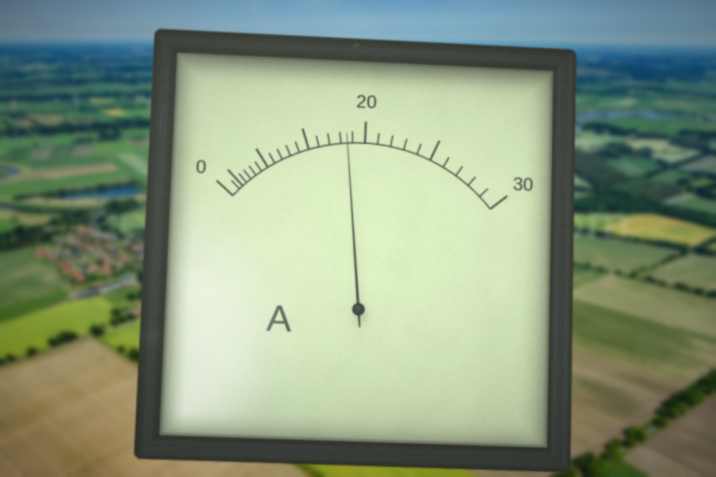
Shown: 18.5 A
